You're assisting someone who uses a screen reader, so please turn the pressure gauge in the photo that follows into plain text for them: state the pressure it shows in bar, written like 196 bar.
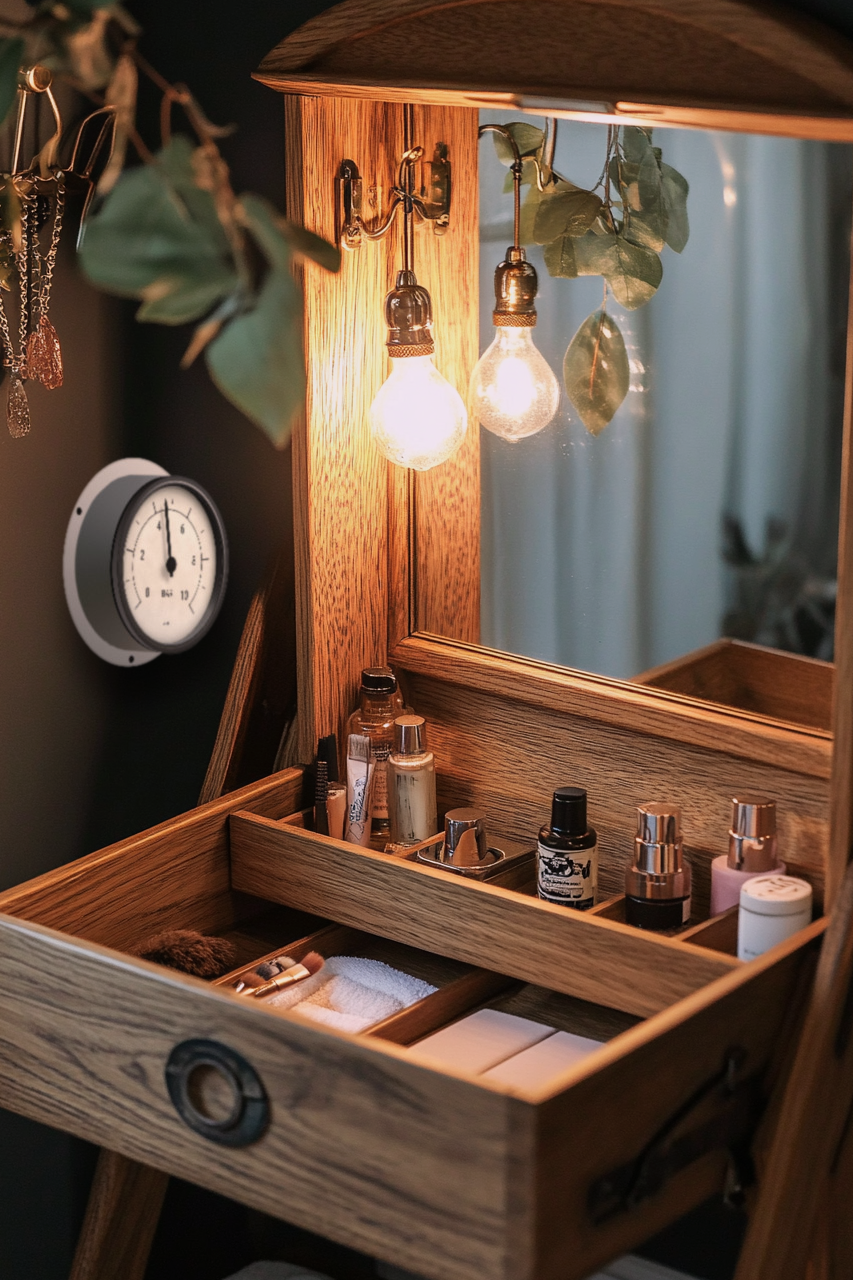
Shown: 4.5 bar
